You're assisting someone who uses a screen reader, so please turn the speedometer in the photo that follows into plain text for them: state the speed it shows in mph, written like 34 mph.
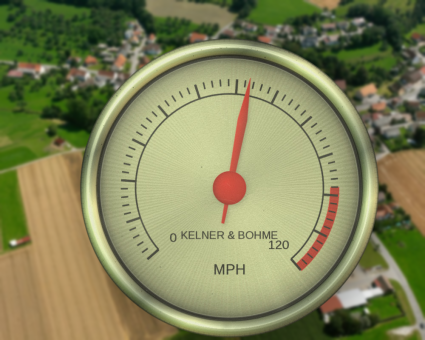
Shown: 63 mph
